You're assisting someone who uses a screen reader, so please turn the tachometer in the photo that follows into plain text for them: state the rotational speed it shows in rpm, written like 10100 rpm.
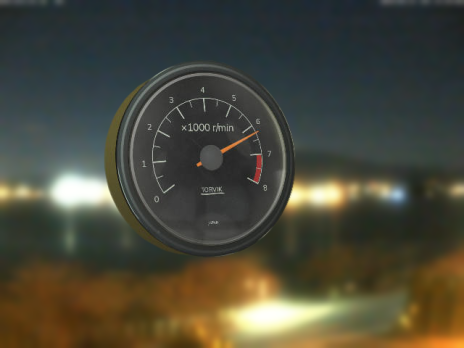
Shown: 6250 rpm
